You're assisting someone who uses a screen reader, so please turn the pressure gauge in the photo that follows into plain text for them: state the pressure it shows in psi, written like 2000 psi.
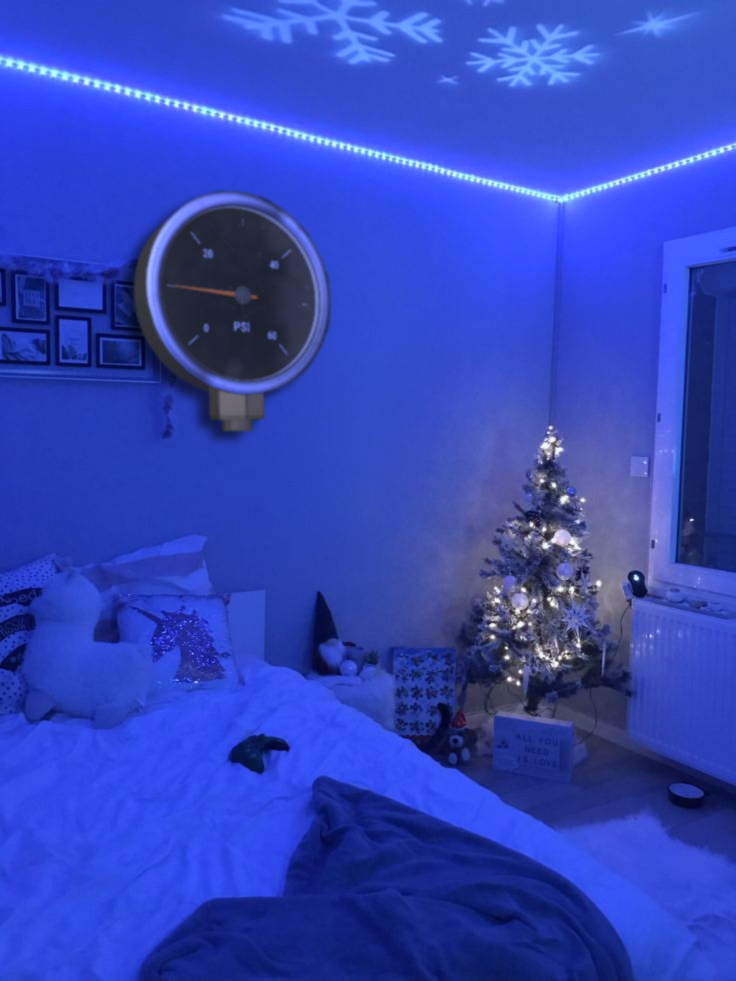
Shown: 10 psi
